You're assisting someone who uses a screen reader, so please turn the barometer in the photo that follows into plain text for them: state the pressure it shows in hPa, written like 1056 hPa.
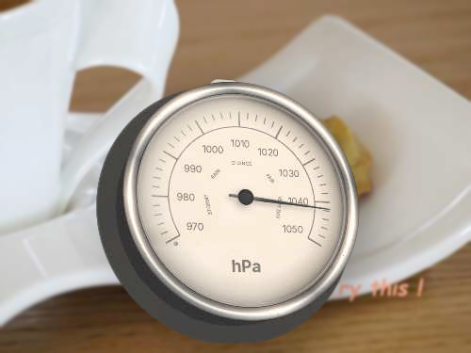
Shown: 1042 hPa
